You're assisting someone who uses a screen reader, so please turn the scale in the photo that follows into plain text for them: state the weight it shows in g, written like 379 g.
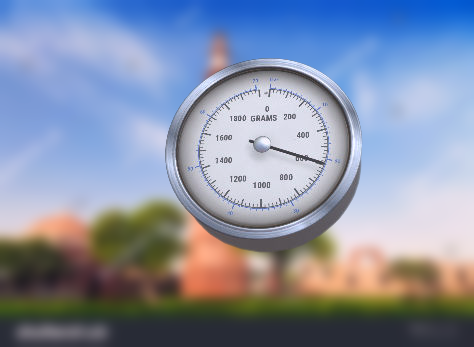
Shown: 600 g
